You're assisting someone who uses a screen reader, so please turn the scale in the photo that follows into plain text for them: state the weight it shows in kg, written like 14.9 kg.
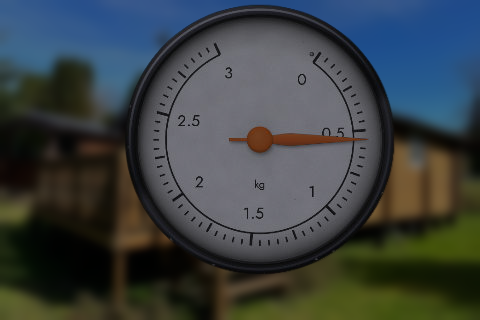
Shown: 0.55 kg
